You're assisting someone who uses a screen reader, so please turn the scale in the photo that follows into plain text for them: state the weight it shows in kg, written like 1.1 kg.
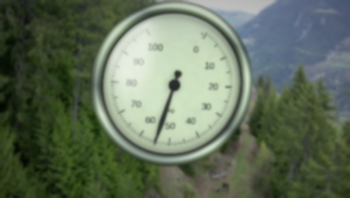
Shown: 55 kg
